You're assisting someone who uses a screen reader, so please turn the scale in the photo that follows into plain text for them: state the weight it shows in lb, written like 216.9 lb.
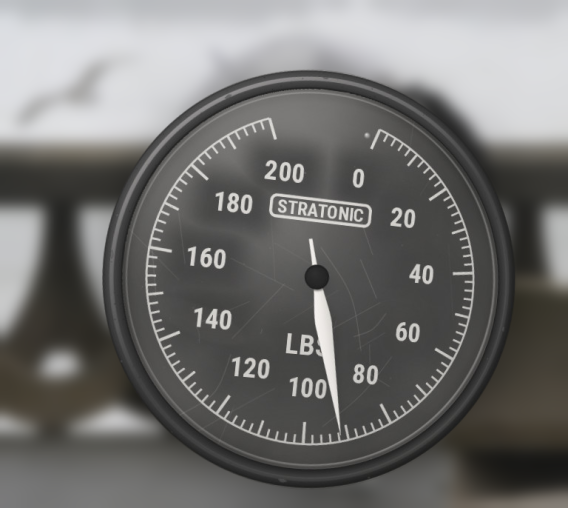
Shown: 92 lb
